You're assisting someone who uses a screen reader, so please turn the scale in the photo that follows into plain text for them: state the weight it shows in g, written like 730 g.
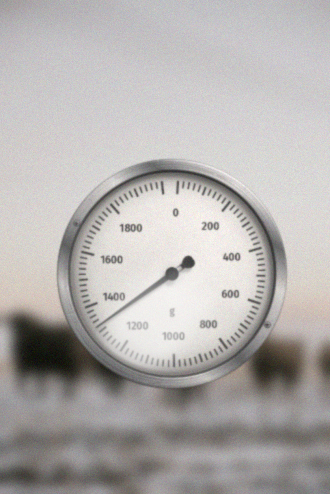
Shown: 1320 g
